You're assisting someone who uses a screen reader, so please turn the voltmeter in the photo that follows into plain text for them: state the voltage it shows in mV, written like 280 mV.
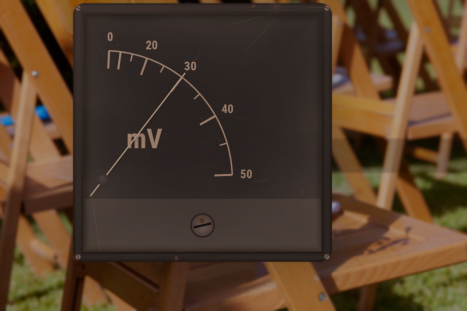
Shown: 30 mV
